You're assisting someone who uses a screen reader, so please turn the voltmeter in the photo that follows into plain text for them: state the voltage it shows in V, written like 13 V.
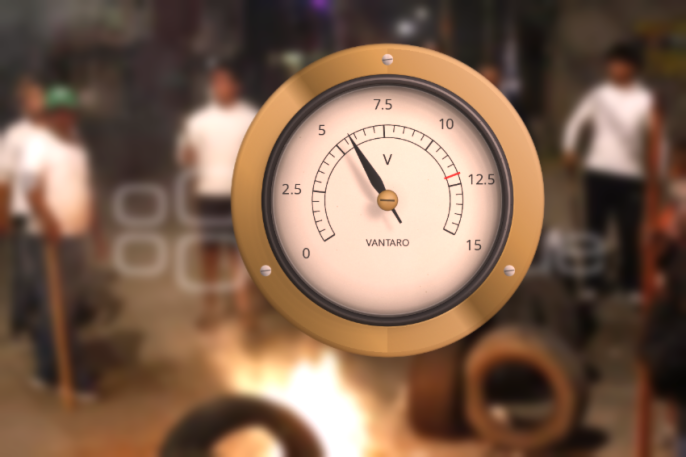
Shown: 5.75 V
